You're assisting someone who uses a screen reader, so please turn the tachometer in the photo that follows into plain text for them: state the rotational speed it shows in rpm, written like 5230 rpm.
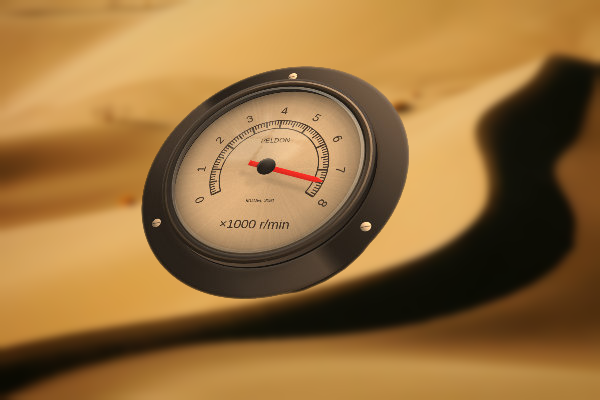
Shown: 7500 rpm
